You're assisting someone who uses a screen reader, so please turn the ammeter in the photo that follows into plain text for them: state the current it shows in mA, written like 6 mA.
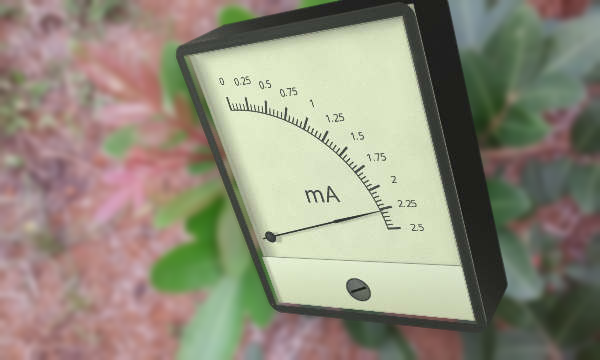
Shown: 2.25 mA
